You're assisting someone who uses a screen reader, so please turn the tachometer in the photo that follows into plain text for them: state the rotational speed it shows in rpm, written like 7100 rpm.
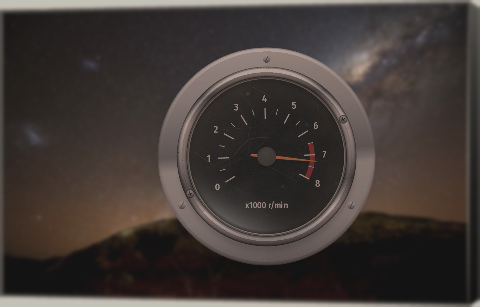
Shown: 7250 rpm
